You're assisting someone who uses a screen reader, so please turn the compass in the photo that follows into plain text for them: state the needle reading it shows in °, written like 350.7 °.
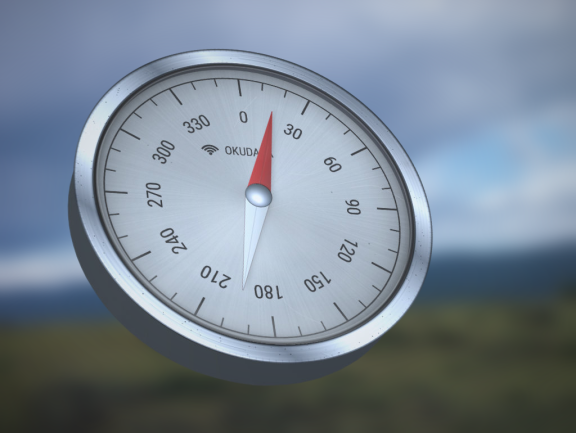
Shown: 15 °
